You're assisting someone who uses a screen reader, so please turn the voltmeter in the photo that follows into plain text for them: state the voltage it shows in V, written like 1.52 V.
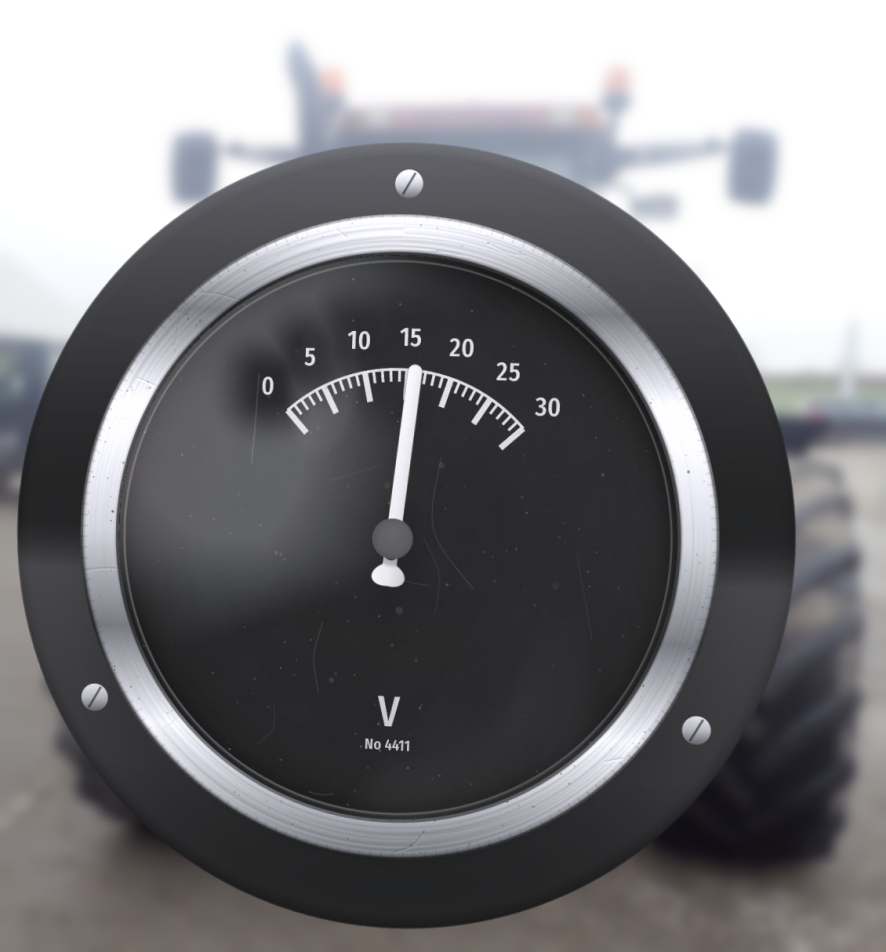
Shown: 16 V
